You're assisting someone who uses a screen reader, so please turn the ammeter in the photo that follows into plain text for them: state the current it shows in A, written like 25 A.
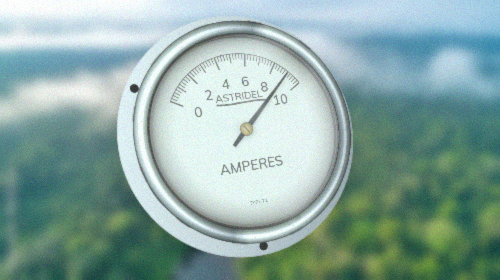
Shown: 9 A
